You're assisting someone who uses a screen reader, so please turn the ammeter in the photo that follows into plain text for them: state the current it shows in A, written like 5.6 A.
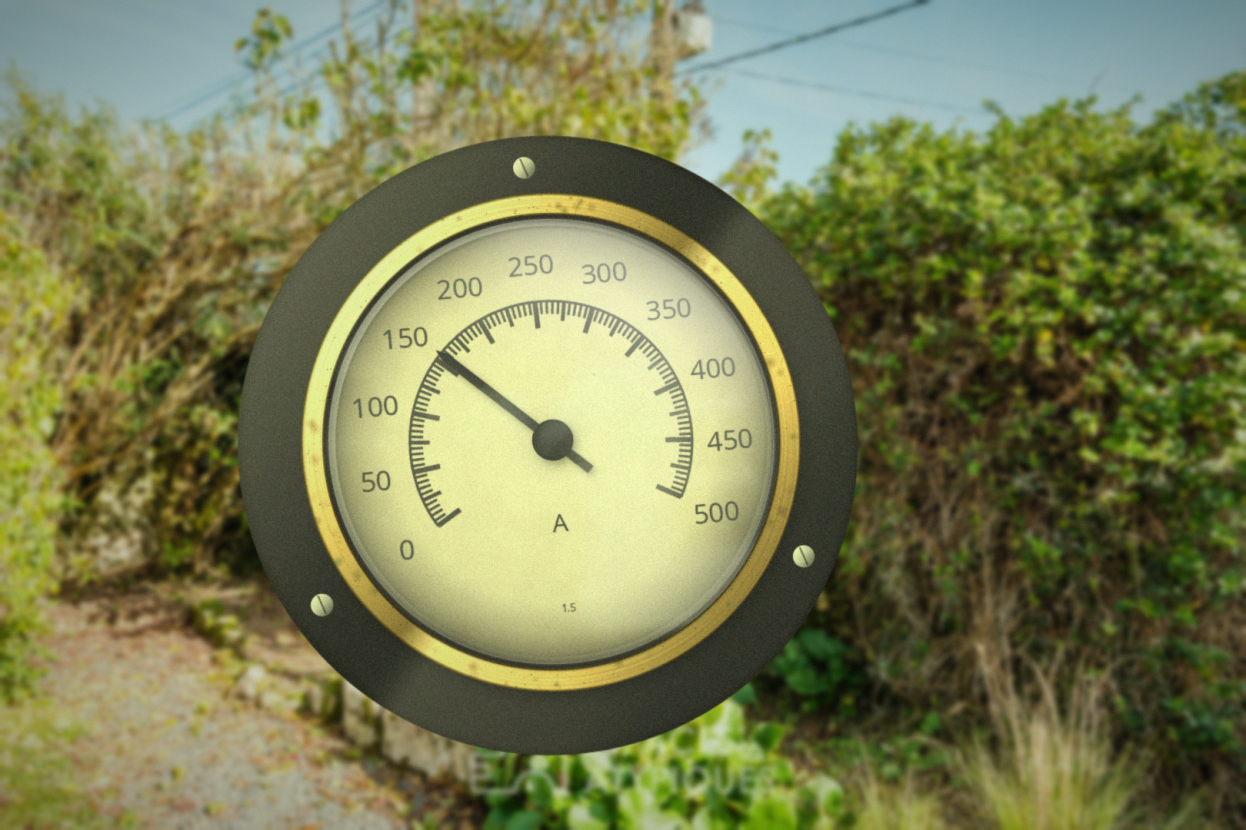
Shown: 155 A
